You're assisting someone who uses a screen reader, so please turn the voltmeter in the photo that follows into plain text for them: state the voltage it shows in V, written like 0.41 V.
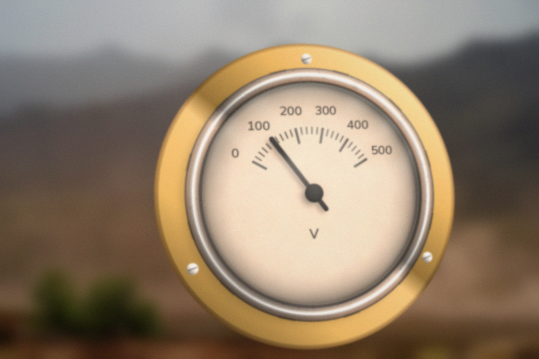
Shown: 100 V
